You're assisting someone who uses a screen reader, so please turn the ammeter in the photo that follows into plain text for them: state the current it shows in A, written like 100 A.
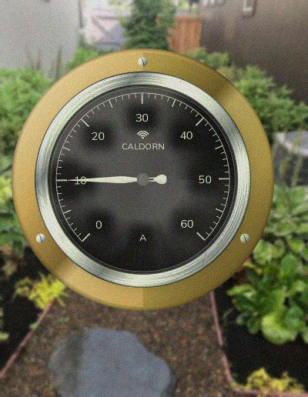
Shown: 10 A
